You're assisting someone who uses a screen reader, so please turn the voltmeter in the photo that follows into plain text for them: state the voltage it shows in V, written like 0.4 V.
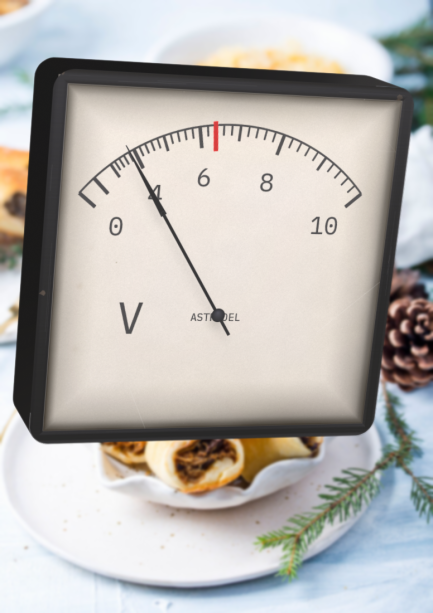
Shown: 3.8 V
